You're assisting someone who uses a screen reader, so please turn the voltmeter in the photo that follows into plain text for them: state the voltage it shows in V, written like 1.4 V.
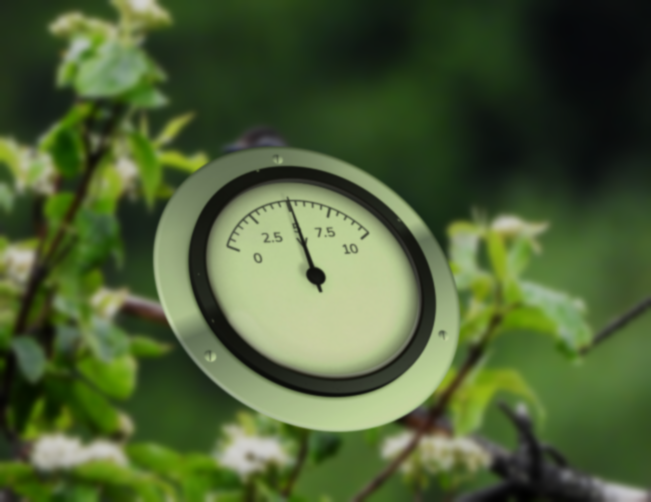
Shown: 5 V
